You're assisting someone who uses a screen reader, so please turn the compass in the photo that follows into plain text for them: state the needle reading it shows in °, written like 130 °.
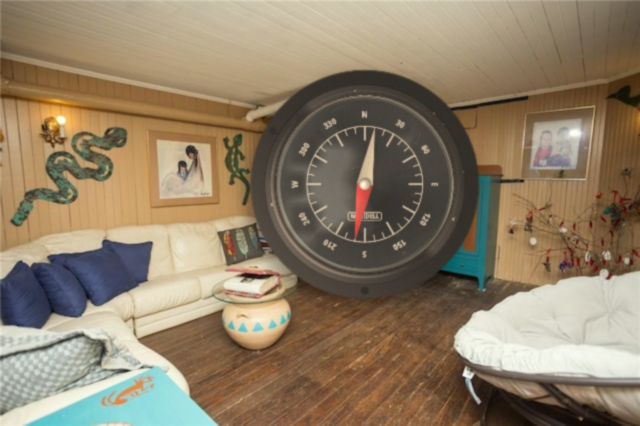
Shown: 190 °
